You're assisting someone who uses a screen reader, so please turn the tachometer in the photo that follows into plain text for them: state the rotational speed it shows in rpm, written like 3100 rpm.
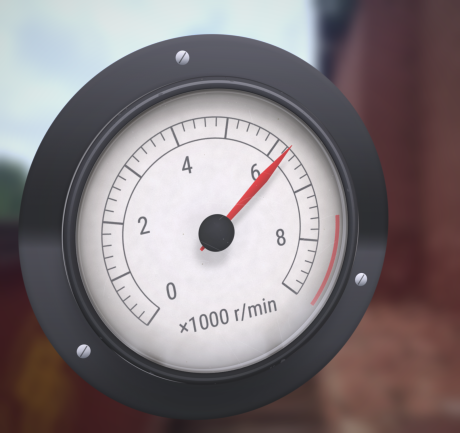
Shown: 6200 rpm
